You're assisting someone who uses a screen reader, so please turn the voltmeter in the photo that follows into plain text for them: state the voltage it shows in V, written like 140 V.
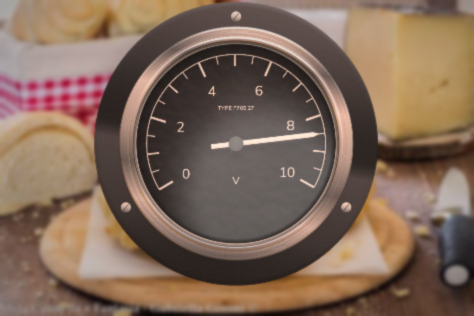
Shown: 8.5 V
